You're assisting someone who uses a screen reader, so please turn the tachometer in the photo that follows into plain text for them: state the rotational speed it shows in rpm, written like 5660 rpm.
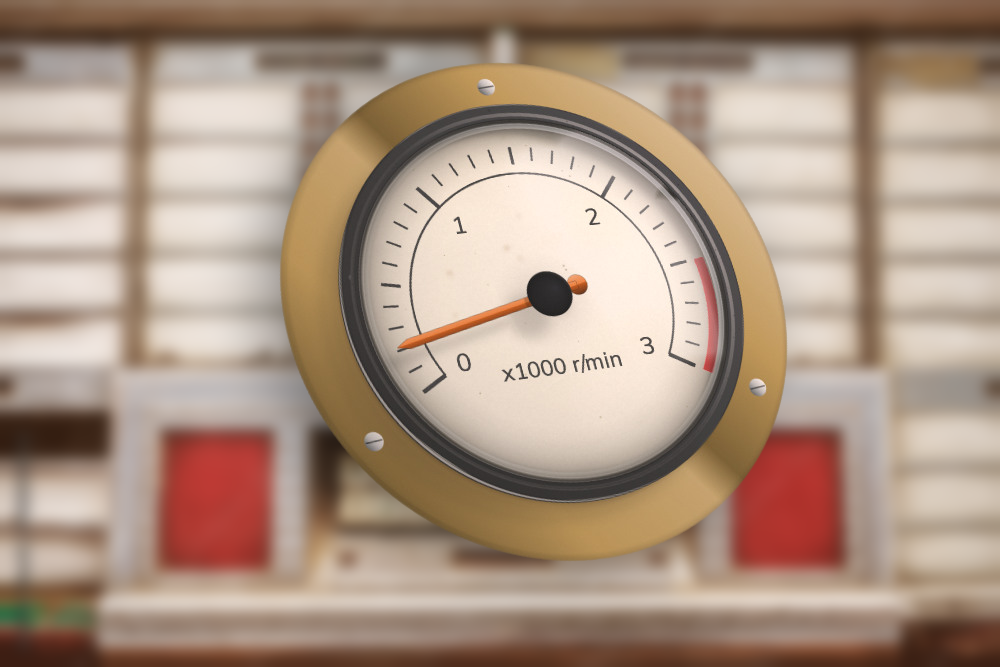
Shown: 200 rpm
